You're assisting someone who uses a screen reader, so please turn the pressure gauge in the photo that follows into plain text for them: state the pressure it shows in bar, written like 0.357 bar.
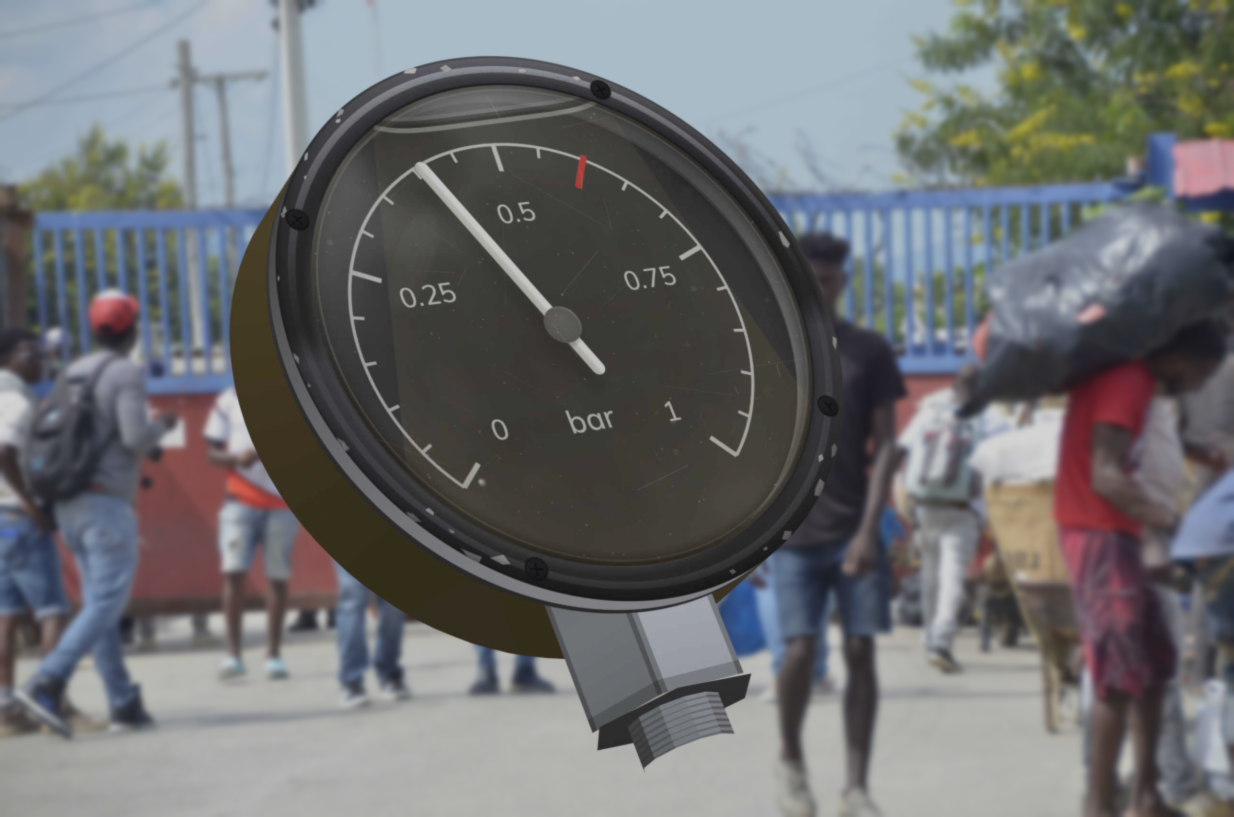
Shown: 0.4 bar
